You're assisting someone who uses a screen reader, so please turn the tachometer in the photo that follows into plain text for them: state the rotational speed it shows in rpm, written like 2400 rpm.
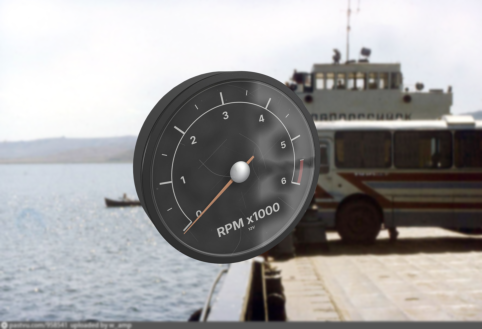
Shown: 0 rpm
